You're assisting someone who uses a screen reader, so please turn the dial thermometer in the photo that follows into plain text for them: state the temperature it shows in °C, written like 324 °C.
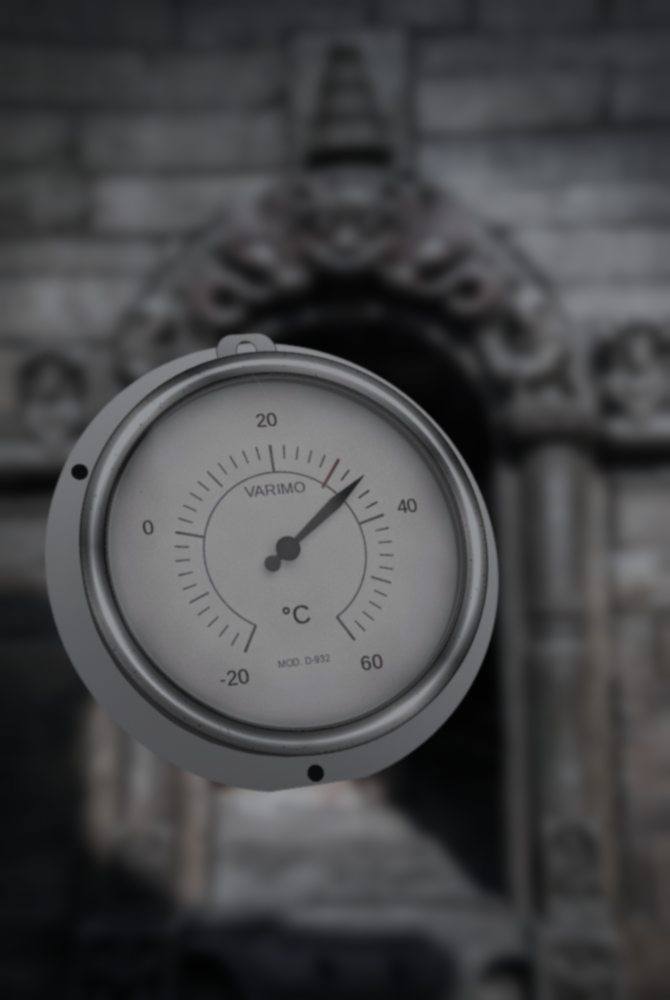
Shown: 34 °C
